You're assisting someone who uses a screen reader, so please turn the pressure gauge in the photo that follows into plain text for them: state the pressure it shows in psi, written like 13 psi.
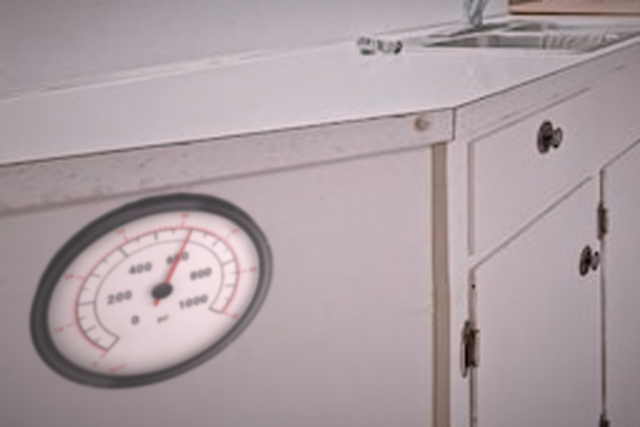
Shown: 600 psi
